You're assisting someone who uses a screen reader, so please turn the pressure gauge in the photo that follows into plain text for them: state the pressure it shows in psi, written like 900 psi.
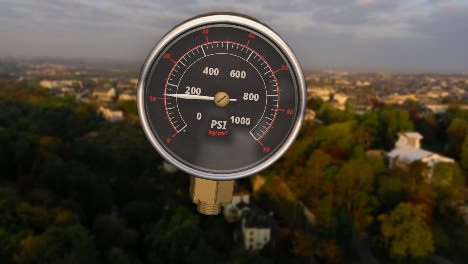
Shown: 160 psi
